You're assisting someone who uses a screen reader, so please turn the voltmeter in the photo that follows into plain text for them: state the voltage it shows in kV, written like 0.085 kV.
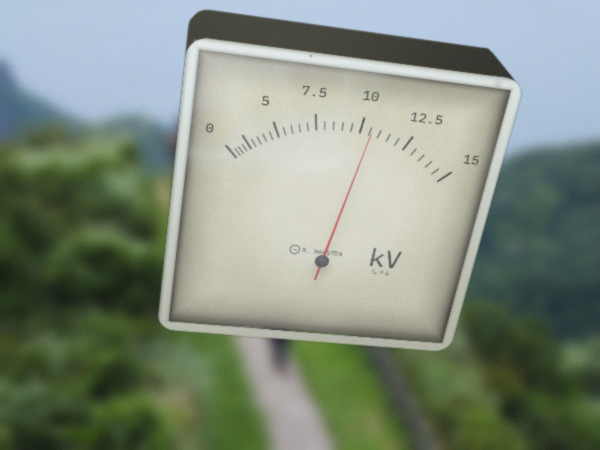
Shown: 10.5 kV
